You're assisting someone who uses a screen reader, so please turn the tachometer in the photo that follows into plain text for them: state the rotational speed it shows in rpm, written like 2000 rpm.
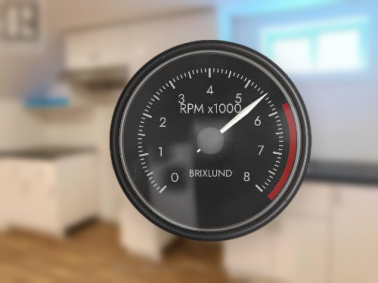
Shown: 5500 rpm
